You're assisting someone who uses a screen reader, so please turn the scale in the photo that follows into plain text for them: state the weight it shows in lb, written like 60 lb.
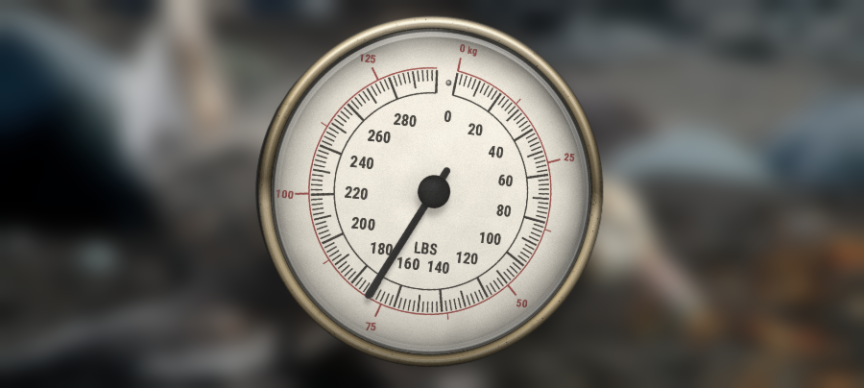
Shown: 172 lb
